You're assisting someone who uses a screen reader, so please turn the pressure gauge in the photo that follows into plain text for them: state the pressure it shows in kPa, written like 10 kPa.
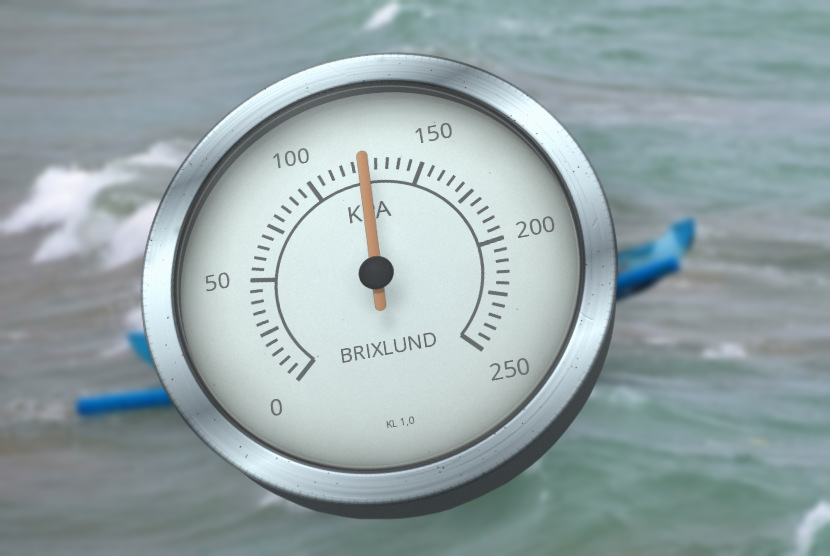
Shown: 125 kPa
